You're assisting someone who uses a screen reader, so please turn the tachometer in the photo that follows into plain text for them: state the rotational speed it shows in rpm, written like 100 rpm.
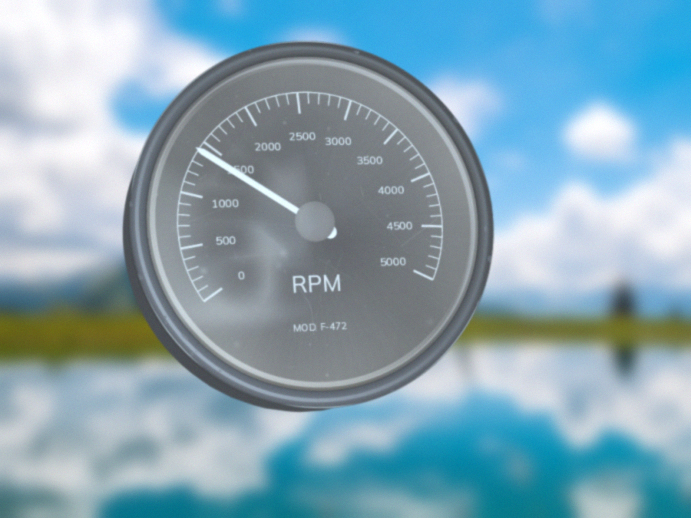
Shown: 1400 rpm
